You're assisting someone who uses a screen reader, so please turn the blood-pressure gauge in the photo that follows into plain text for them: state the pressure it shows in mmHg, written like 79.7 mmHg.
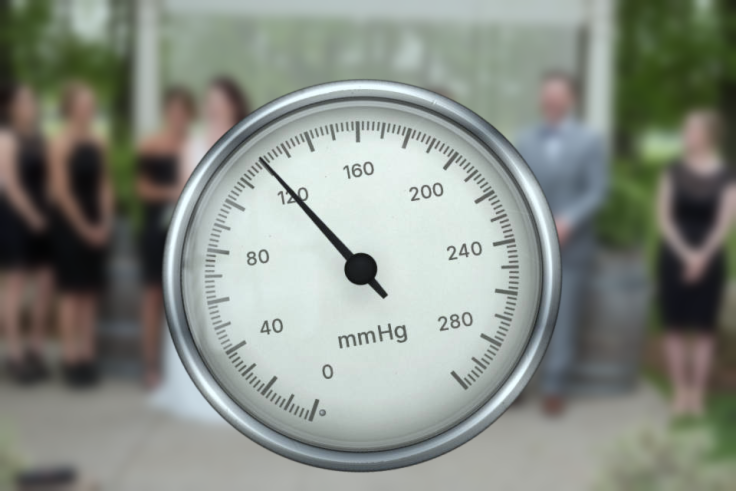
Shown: 120 mmHg
